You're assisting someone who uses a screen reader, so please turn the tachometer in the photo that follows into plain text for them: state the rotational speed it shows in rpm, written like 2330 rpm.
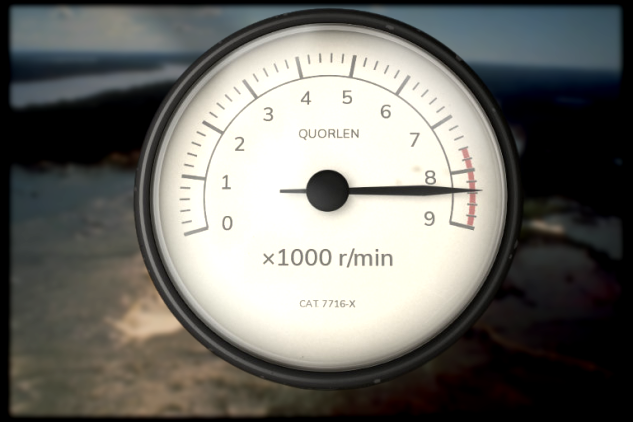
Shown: 8400 rpm
